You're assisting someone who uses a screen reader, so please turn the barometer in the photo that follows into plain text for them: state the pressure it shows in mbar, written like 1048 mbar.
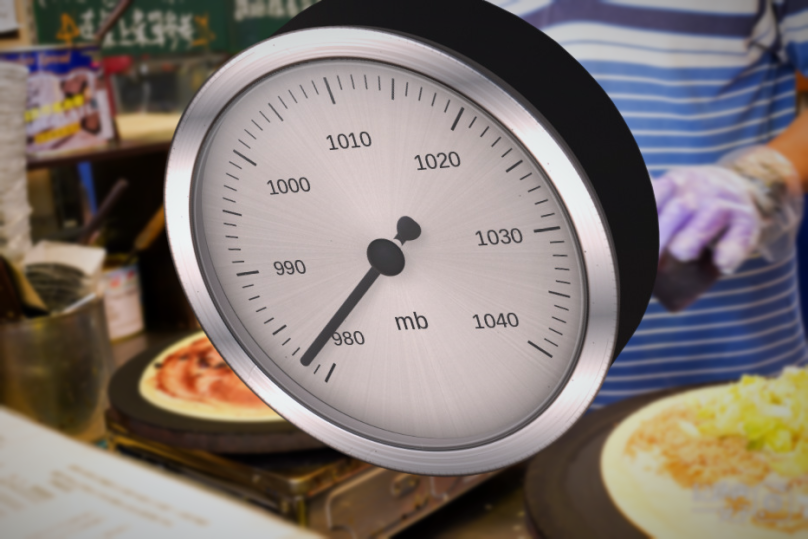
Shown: 982 mbar
